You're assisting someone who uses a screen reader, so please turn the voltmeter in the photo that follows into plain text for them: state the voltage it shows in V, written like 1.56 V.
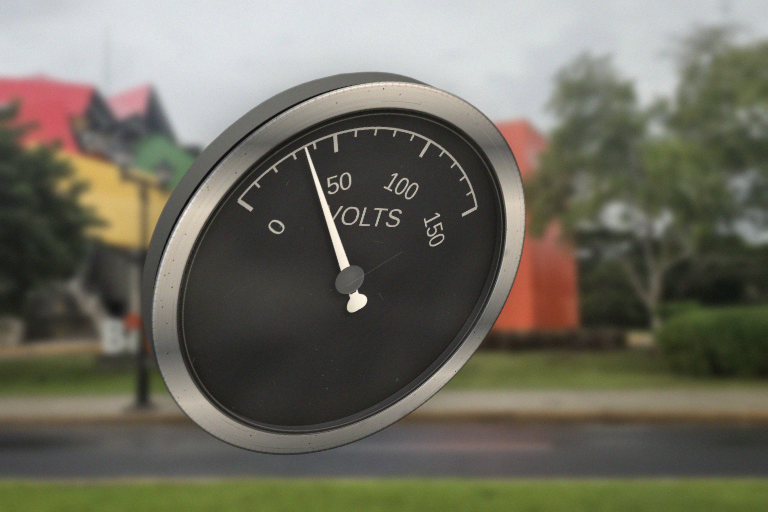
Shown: 35 V
